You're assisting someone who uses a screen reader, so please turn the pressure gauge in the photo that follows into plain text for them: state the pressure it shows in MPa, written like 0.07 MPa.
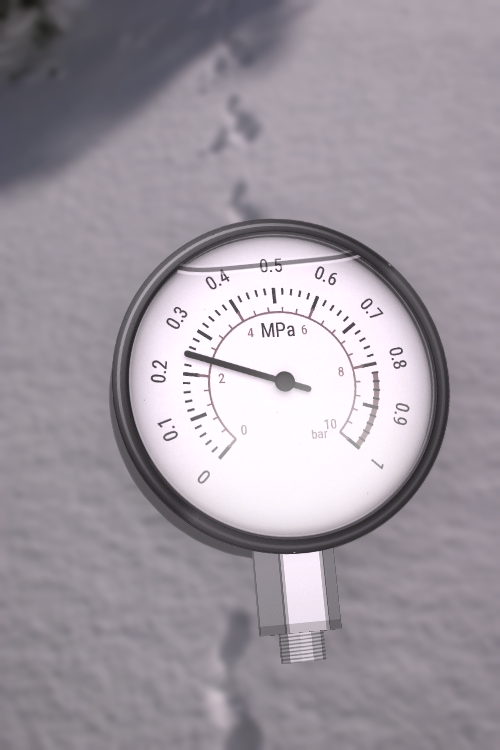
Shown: 0.24 MPa
